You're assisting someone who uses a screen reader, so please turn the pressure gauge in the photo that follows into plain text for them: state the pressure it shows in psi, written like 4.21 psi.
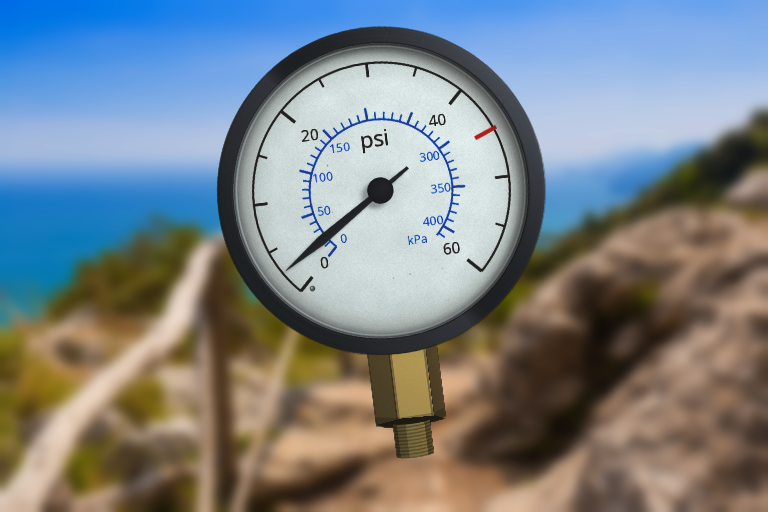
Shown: 2.5 psi
